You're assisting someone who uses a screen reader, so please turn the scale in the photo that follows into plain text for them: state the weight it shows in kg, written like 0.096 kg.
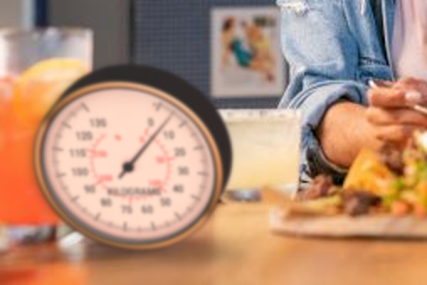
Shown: 5 kg
